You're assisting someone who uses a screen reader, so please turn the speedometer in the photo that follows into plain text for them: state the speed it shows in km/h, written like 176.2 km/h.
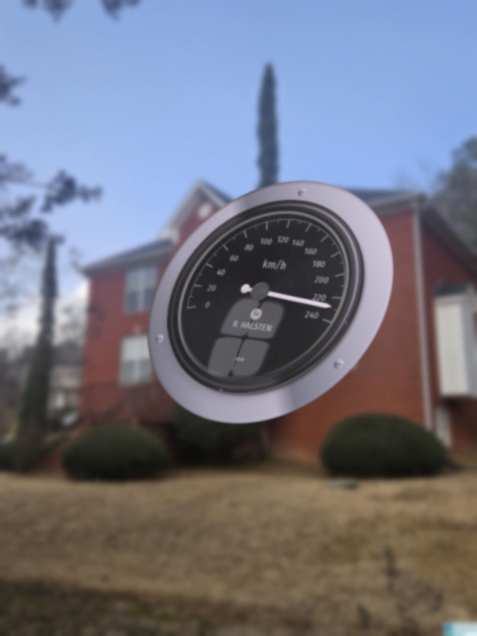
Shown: 230 km/h
